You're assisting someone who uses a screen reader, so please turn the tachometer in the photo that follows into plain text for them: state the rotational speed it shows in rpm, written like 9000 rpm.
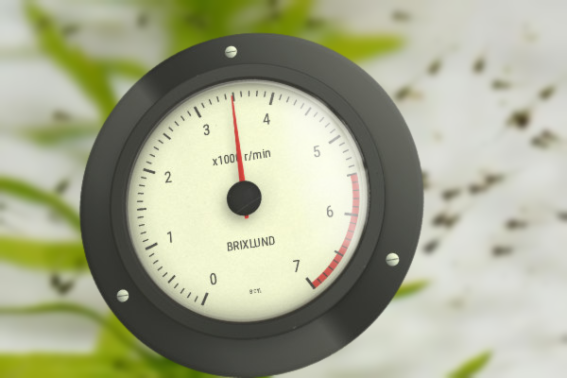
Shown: 3500 rpm
